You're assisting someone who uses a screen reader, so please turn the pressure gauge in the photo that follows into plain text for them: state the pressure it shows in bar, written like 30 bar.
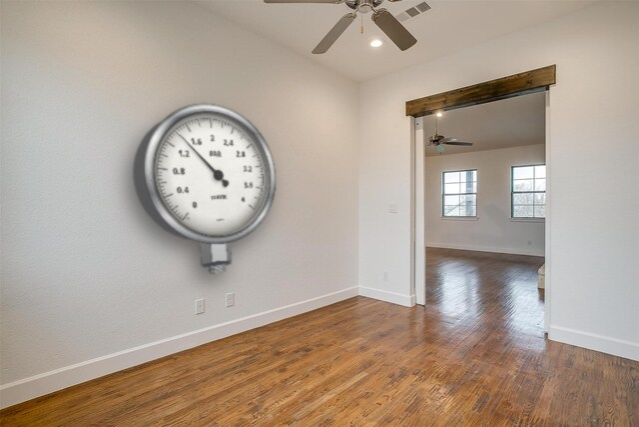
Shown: 1.4 bar
